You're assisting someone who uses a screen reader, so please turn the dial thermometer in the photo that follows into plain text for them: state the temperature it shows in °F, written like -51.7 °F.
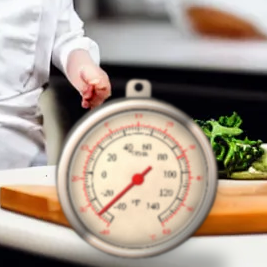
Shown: -30 °F
